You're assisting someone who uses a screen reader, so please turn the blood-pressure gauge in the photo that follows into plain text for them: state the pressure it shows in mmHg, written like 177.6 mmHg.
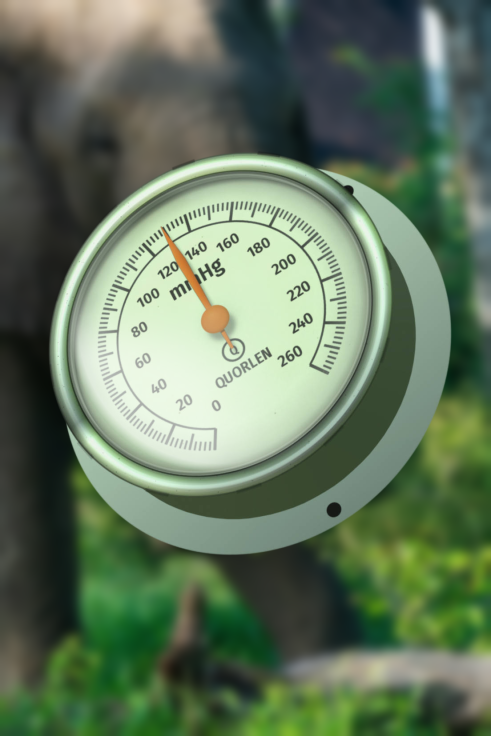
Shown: 130 mmHg
